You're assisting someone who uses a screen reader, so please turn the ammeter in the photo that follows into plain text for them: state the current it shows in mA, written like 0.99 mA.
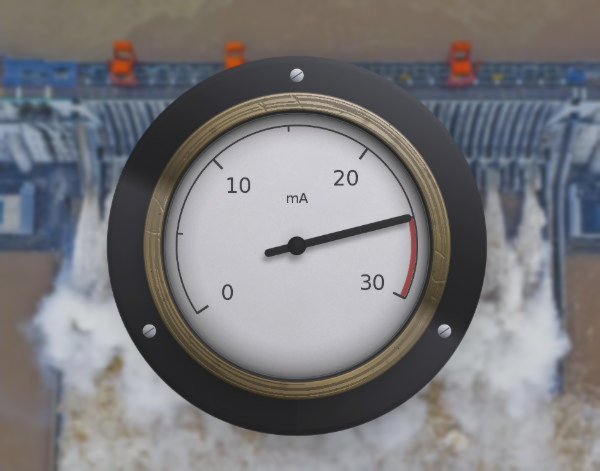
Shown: 25 mA
